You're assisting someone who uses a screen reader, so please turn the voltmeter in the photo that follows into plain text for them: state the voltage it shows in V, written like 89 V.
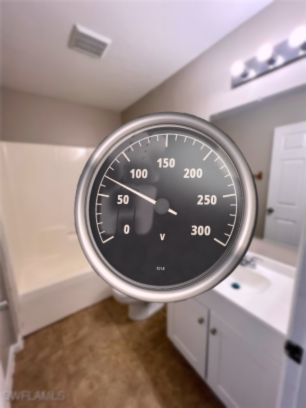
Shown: 70 V
